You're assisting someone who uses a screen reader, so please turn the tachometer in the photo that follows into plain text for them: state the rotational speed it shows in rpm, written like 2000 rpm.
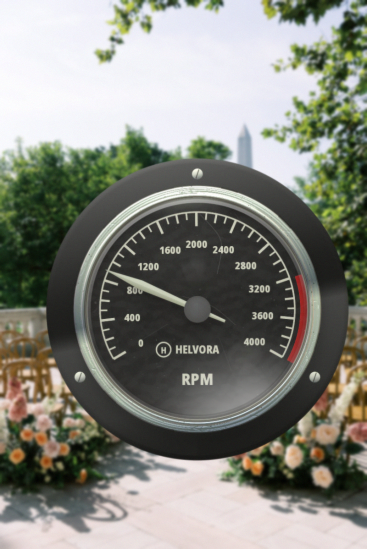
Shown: 900 rpm
